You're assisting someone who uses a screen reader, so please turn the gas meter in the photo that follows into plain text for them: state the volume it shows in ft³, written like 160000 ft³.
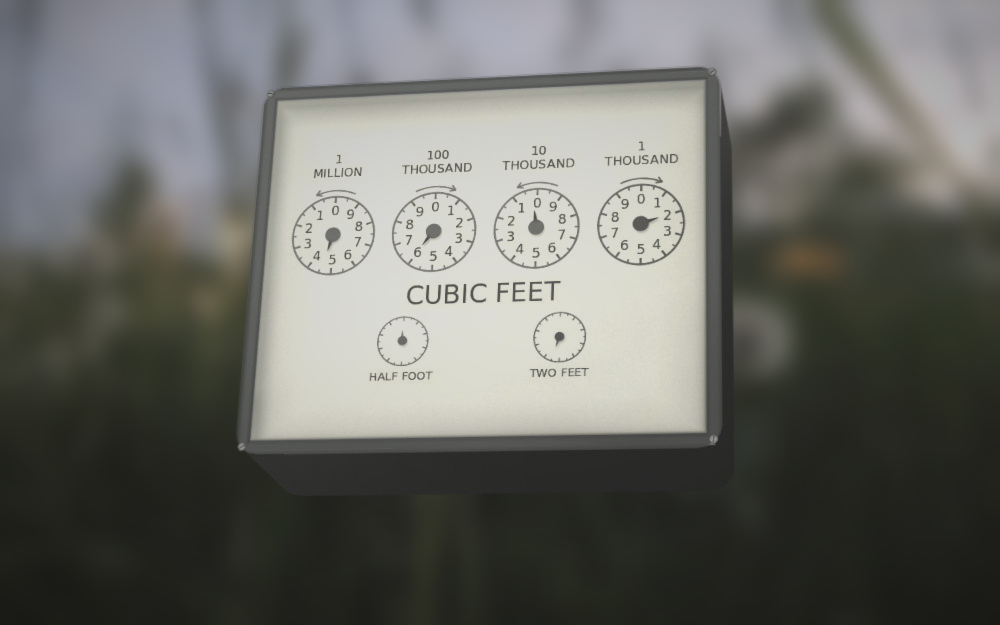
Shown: 460200 ft³
